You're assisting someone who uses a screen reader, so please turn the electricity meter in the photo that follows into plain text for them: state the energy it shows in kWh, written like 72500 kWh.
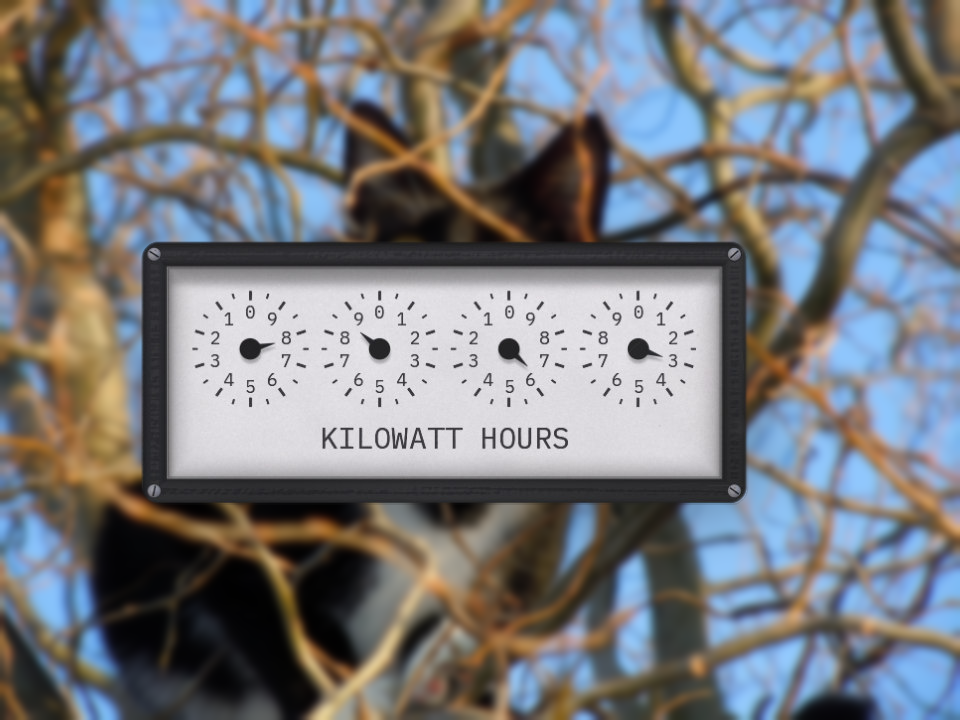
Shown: 7863 kWh
